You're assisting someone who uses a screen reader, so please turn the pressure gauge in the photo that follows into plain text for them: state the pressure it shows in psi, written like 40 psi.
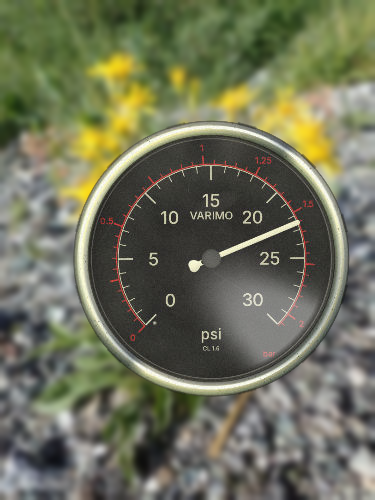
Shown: 22.5 psi
